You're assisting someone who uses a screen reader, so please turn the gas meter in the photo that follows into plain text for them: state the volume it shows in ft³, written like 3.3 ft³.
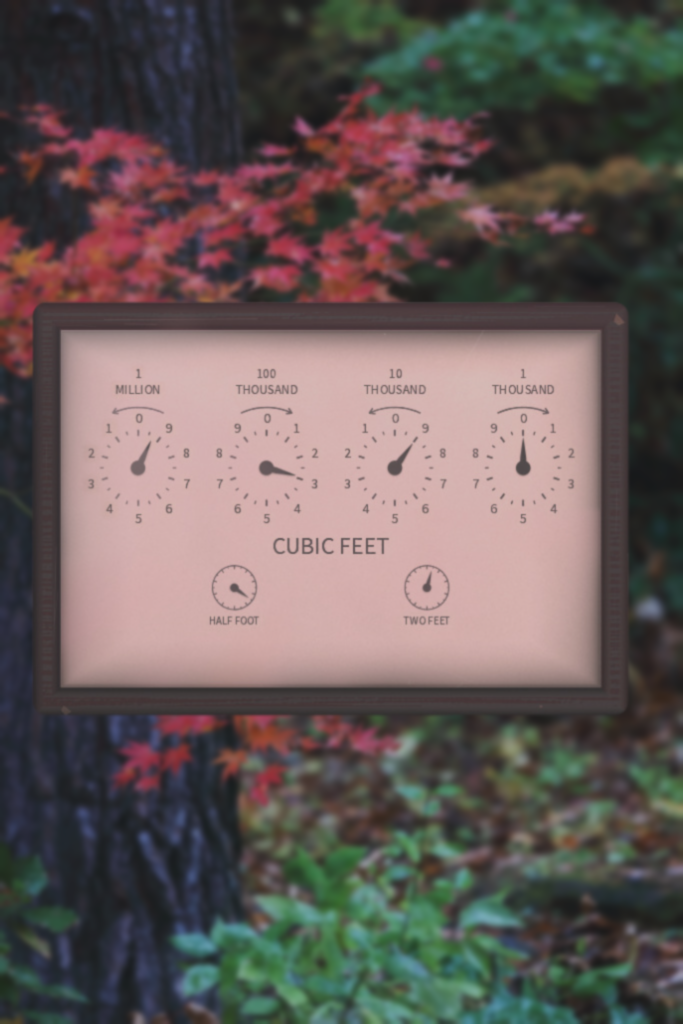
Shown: 929000 ft³
